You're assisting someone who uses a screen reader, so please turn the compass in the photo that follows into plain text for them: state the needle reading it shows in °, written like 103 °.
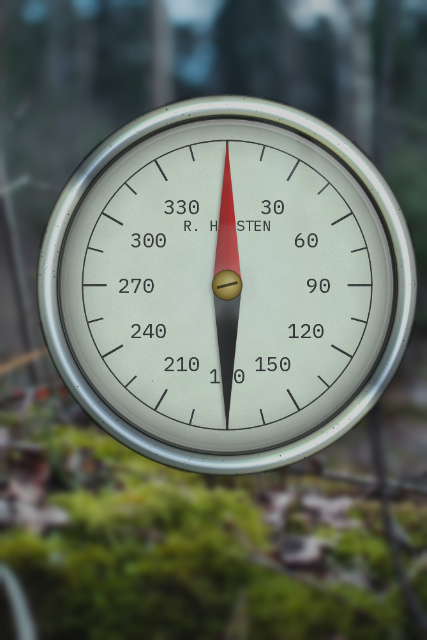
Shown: 0 °
